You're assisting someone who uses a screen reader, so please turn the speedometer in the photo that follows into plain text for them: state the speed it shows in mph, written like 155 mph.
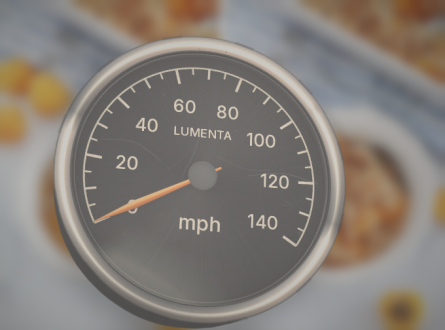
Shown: 0 mph
